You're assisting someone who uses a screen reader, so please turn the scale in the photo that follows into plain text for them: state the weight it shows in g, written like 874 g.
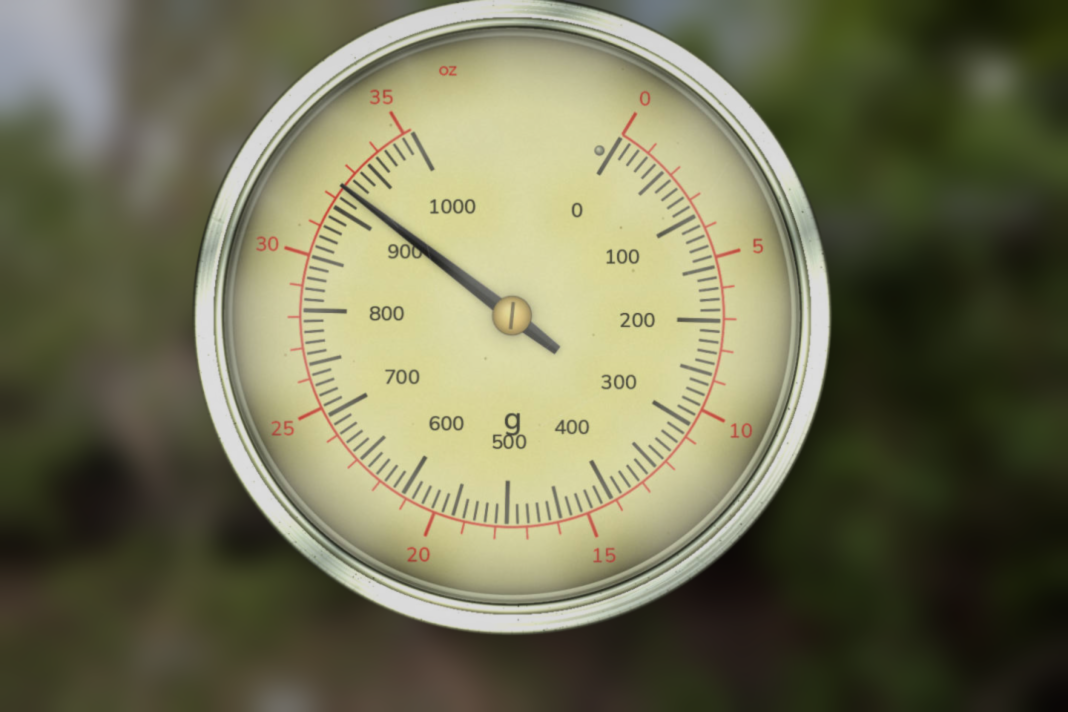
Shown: 920 g
